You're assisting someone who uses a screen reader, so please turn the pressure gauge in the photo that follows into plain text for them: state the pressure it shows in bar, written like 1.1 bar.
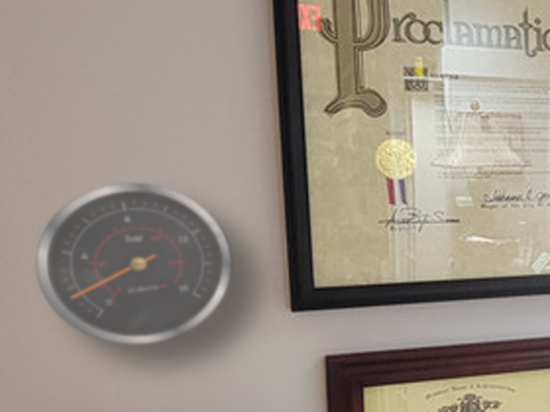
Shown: 1.5 bar
